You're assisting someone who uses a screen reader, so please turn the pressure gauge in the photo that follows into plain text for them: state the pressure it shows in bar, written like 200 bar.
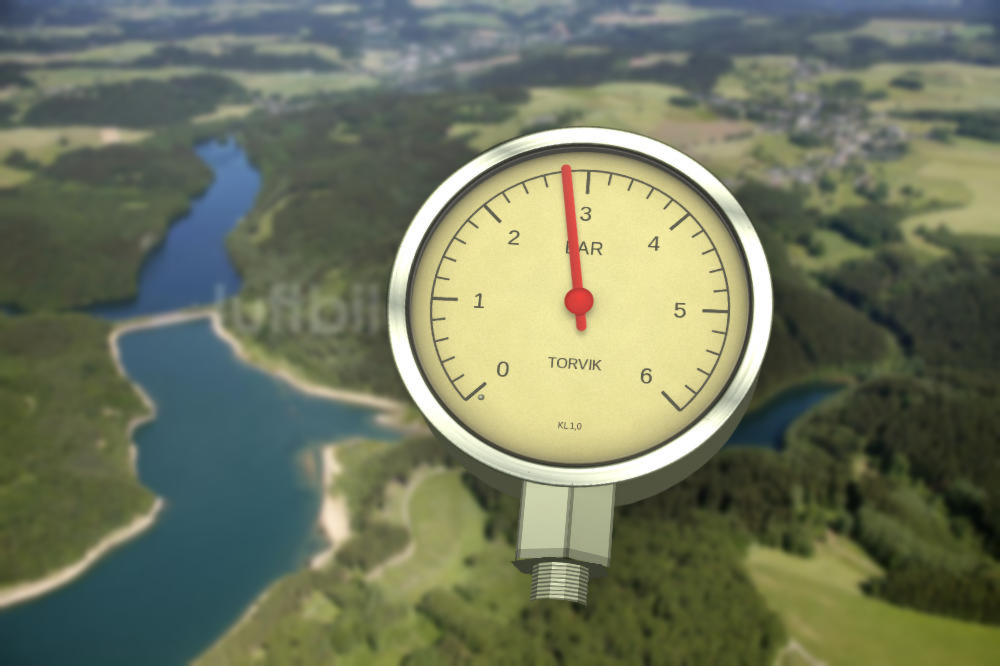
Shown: 2.8 bar
